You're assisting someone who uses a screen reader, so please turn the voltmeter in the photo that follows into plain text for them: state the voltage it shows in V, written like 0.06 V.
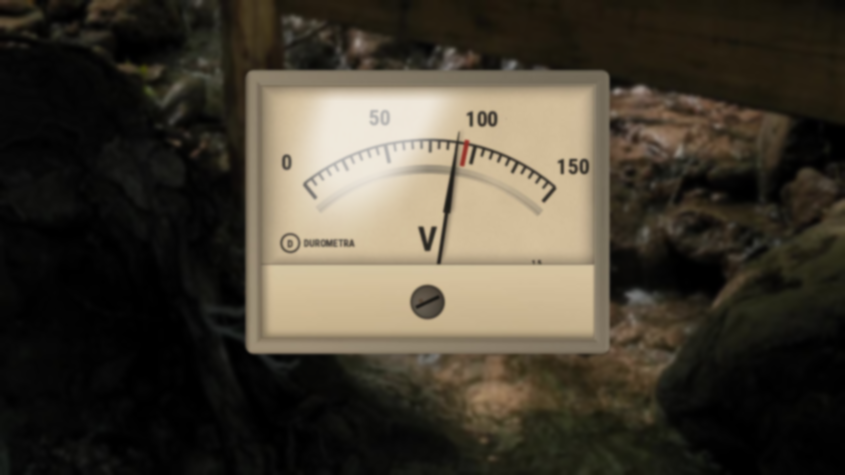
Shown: 90 V
